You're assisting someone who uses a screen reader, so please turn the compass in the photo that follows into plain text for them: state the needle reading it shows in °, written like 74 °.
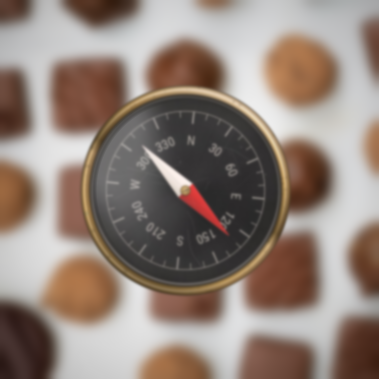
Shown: 130 °
